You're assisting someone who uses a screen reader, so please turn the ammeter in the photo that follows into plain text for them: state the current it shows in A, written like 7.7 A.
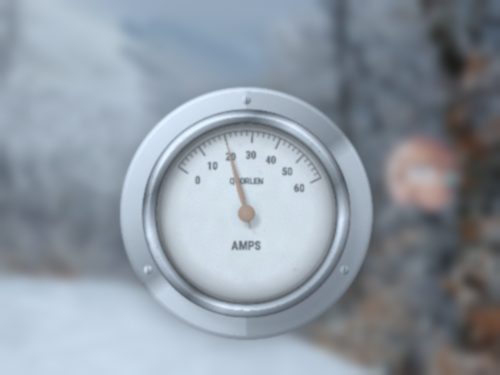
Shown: 20 A
